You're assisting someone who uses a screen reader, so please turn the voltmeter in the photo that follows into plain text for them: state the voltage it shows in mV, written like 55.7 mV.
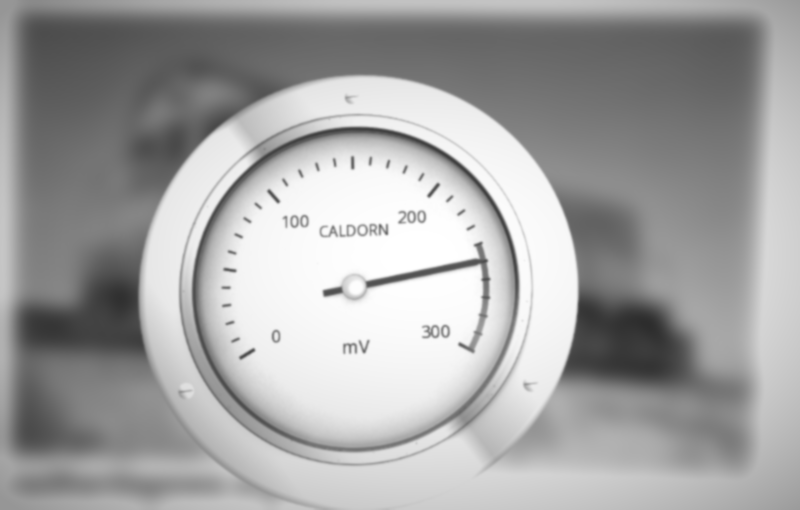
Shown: 250 mV
